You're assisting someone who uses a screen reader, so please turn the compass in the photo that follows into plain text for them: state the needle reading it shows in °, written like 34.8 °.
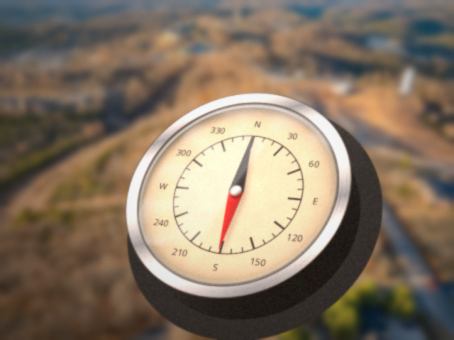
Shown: 180 °
